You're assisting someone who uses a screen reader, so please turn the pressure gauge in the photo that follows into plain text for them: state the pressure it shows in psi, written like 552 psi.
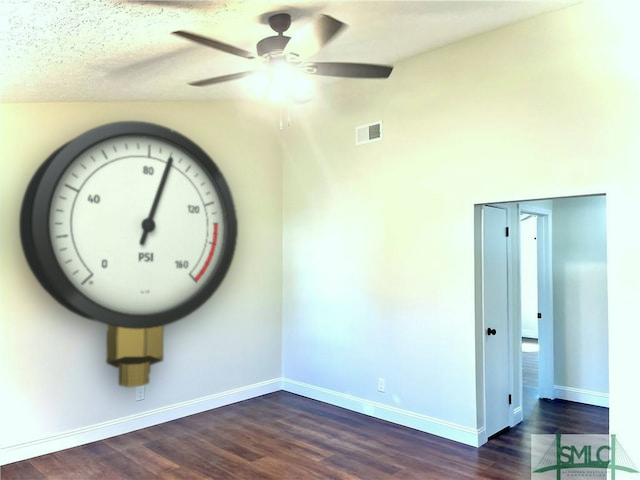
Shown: 90 psi
